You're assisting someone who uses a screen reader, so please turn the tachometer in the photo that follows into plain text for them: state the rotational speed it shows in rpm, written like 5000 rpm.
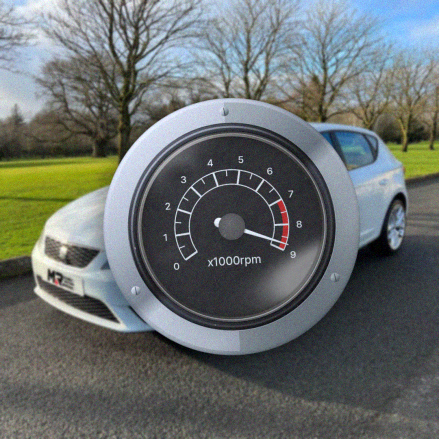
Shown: 8750 rpm
